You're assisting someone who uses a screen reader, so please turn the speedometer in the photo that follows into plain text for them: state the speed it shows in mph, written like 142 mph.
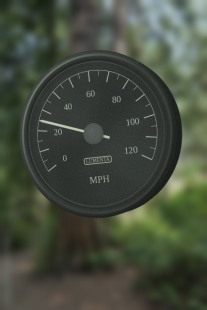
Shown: 25 mph
